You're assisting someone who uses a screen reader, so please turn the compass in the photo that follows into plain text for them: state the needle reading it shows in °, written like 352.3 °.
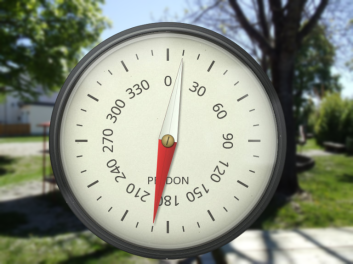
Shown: 190 °
